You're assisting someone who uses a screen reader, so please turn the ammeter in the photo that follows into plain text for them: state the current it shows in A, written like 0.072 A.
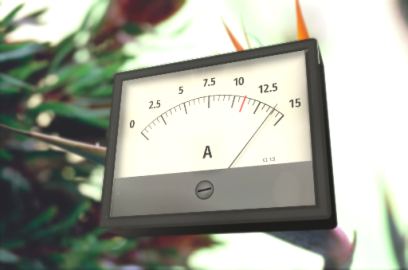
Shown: 14 A
